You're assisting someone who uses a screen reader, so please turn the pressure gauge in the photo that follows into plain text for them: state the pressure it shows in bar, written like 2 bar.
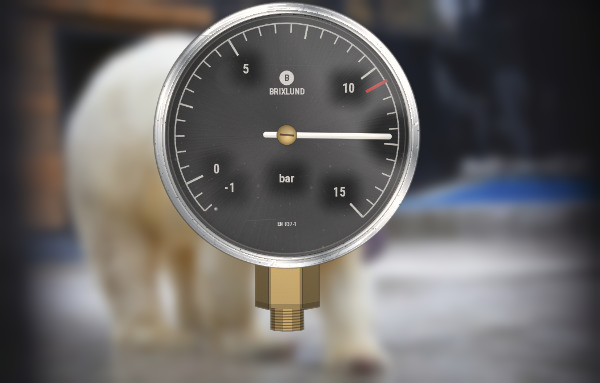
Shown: 12.25 bar
